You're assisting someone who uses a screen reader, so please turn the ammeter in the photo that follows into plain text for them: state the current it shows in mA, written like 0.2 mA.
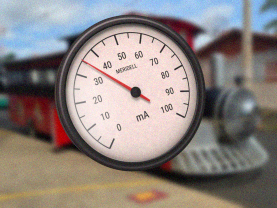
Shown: 35 mA
